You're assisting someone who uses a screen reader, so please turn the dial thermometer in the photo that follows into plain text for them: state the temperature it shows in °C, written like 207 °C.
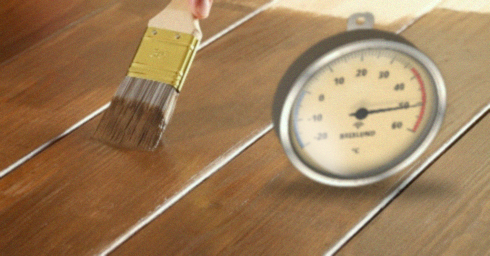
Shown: 50 °C
